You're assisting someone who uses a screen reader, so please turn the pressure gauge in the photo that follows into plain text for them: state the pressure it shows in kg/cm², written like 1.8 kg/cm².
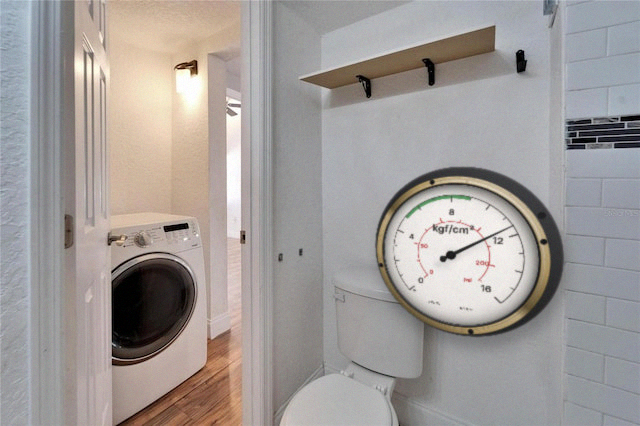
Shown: 11.5 kg/cm²
